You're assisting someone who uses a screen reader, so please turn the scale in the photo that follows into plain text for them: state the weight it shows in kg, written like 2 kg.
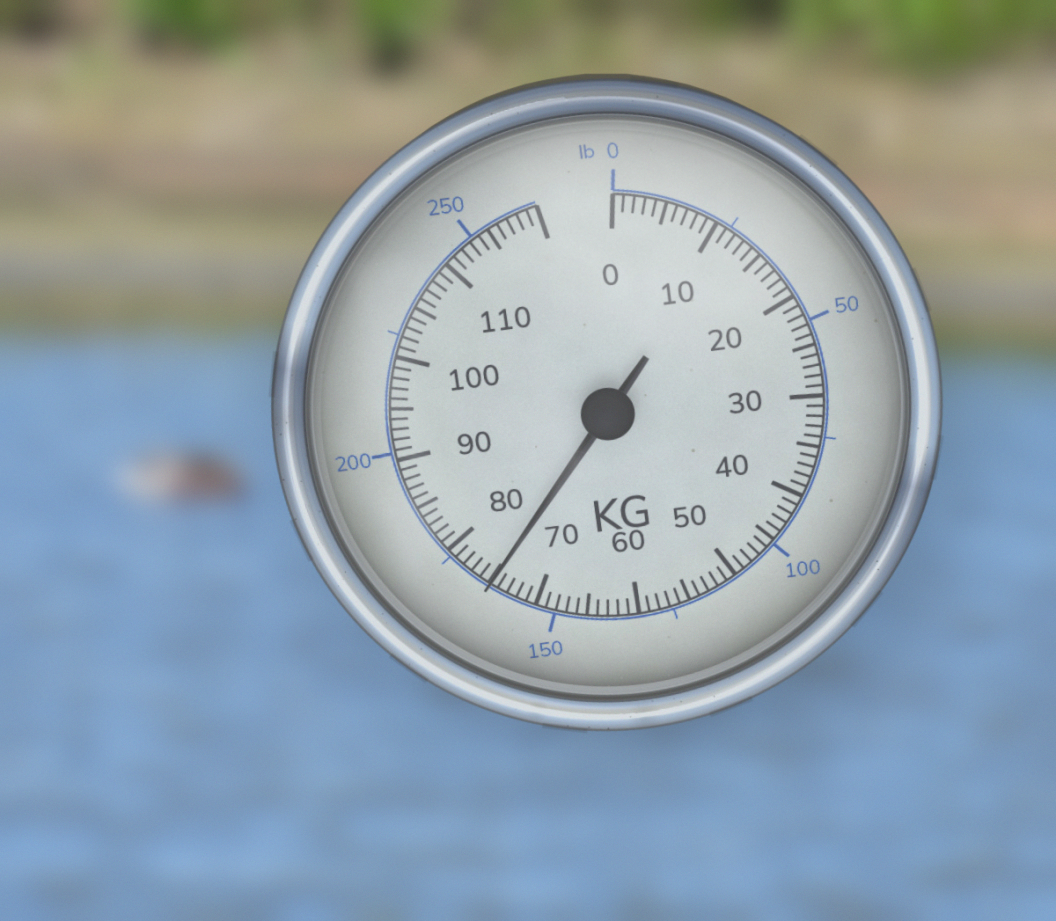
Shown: 75 kg
